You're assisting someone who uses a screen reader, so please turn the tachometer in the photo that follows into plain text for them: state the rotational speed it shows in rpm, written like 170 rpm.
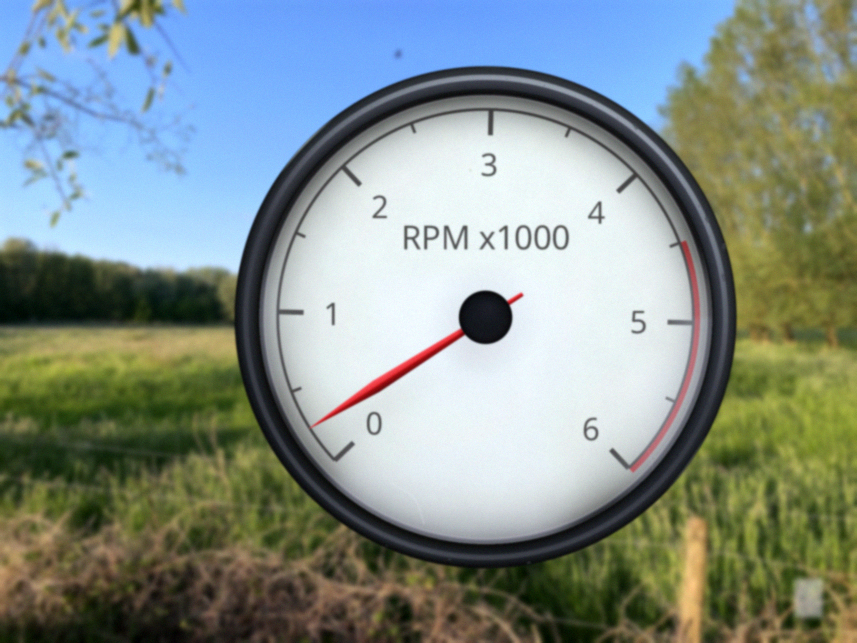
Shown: 250 rpm
